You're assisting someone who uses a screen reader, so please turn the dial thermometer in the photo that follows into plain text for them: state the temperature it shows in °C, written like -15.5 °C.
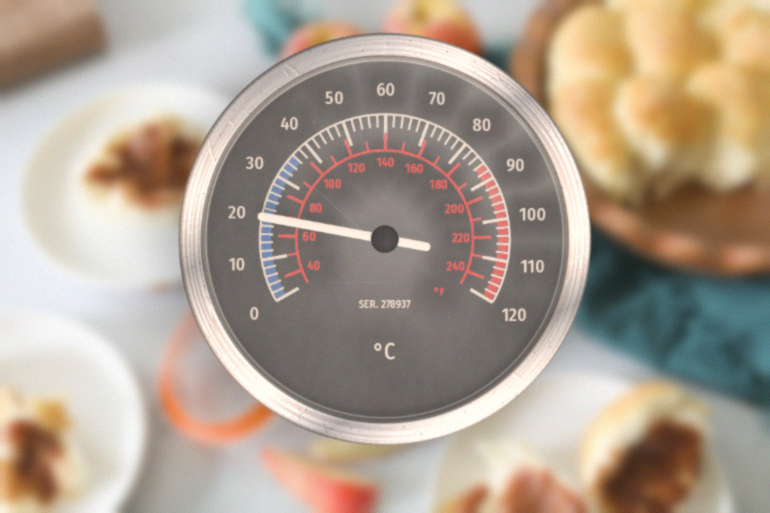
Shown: 20 °C
